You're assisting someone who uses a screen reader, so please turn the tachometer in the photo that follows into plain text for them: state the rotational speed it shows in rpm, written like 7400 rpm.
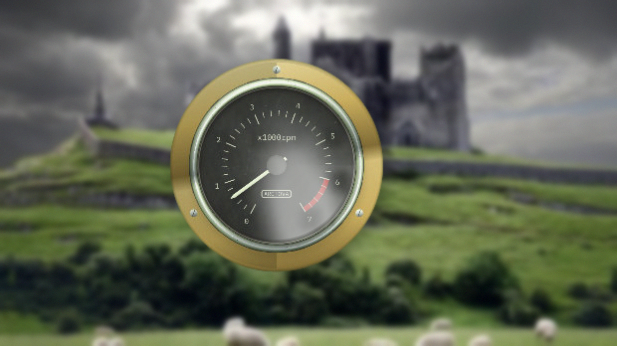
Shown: 600 rpm
